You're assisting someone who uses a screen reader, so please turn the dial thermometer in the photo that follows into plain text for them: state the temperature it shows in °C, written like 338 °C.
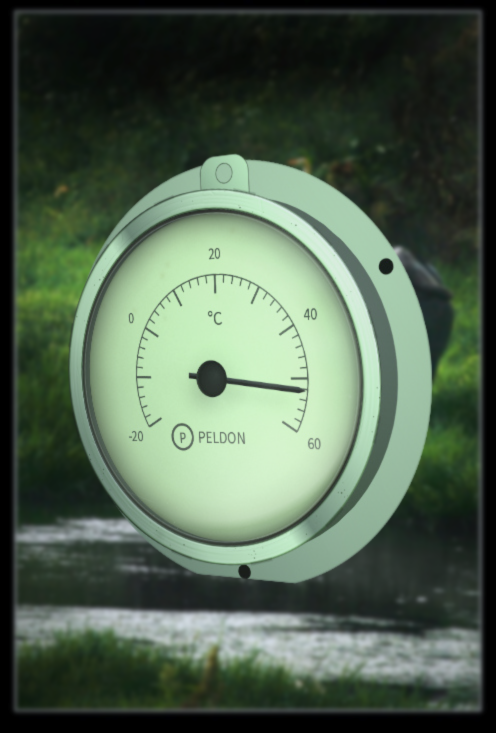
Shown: 52 °C
